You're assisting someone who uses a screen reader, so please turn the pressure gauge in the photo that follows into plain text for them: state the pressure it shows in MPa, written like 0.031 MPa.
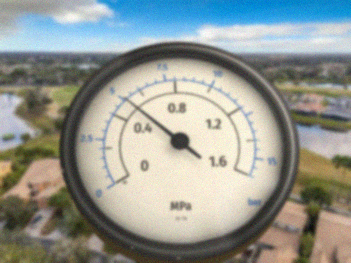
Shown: 0.5 MPa
